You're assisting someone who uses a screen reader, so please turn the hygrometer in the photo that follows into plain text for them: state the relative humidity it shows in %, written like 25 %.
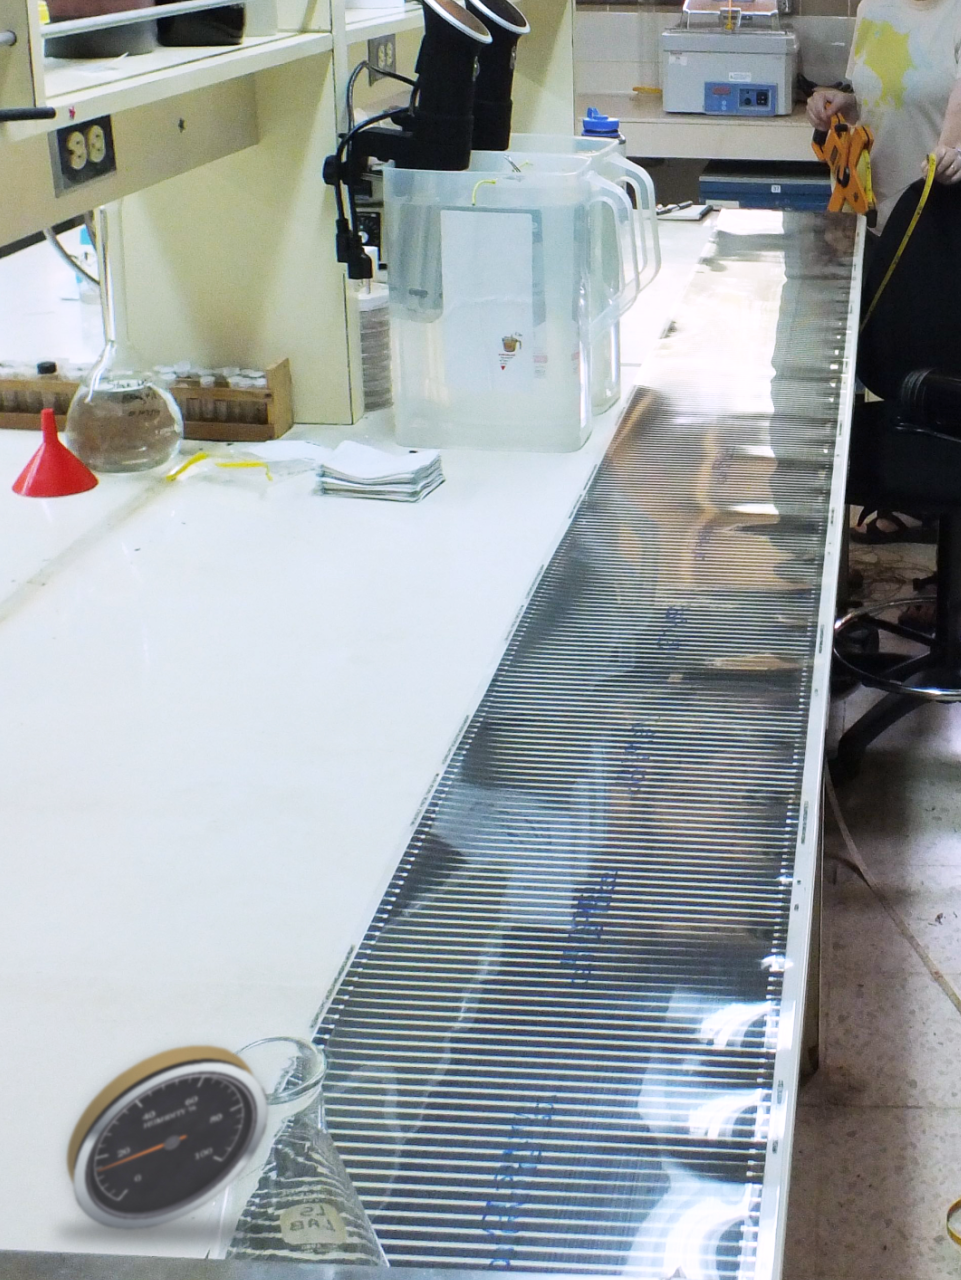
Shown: 16 %
